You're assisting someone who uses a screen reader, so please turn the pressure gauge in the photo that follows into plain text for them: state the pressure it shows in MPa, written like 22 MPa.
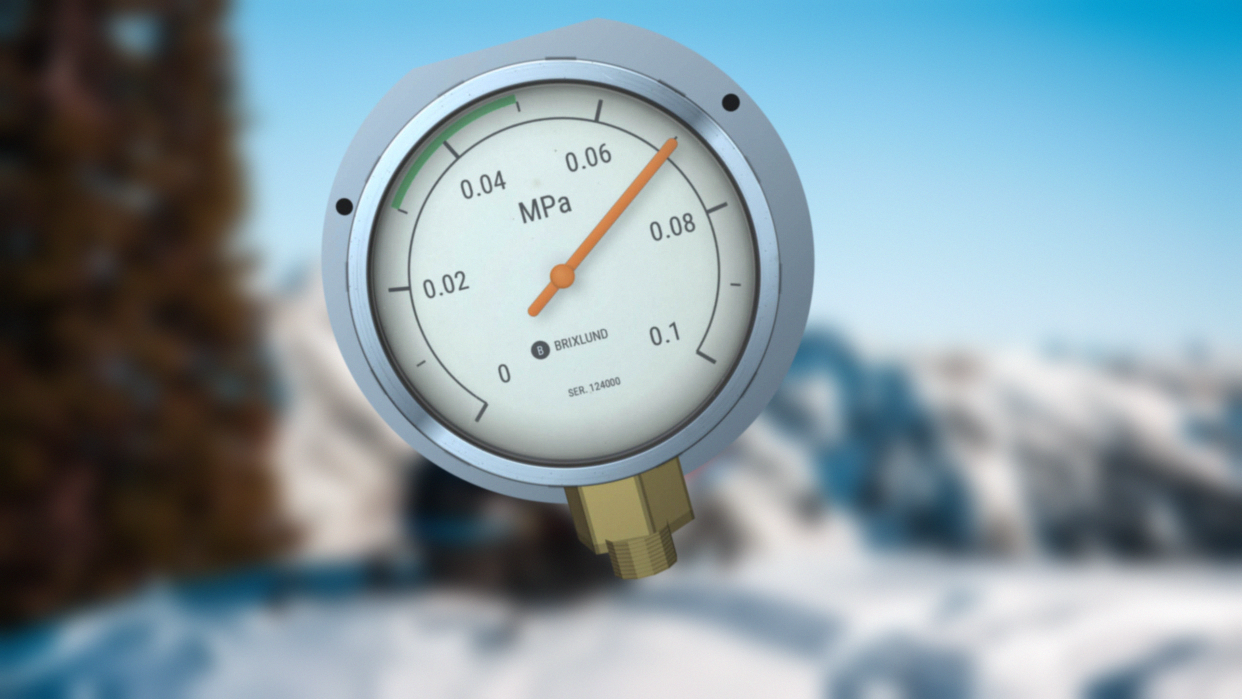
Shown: 0.07 MPa
